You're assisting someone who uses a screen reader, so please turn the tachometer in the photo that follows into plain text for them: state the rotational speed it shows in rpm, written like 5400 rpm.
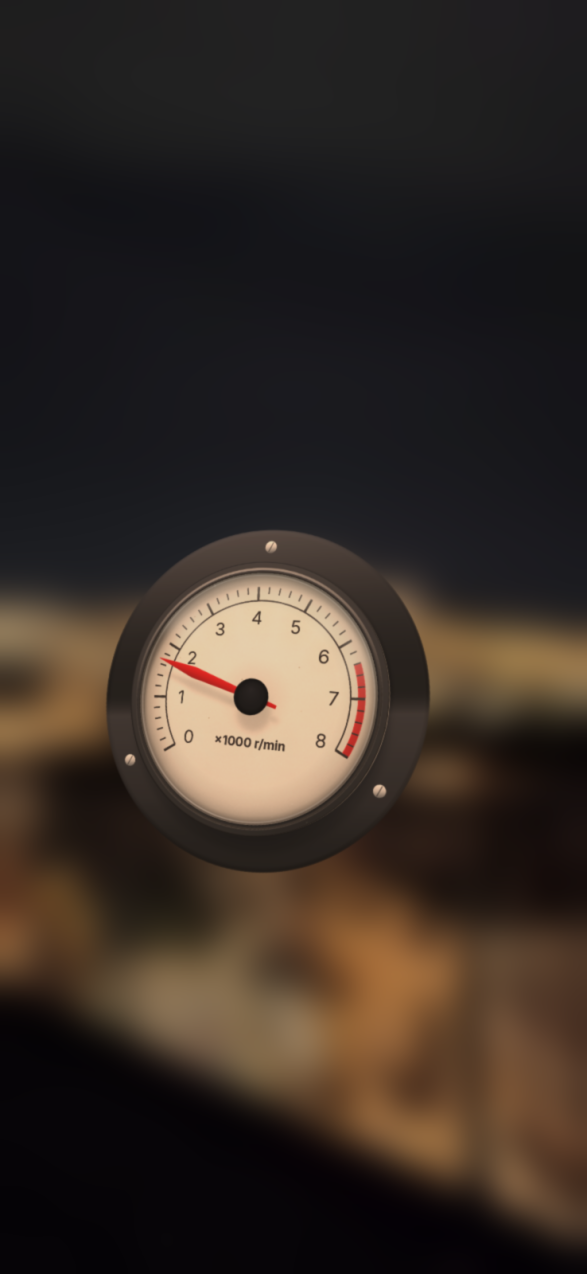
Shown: 1700 rpm
